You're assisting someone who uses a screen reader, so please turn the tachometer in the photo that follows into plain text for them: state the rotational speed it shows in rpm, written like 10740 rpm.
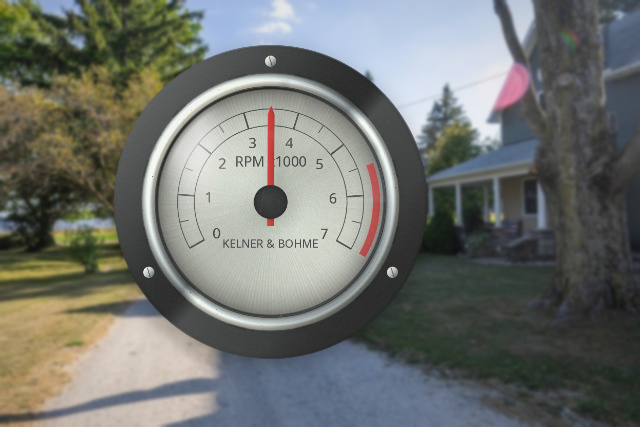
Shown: 3500 rpm
